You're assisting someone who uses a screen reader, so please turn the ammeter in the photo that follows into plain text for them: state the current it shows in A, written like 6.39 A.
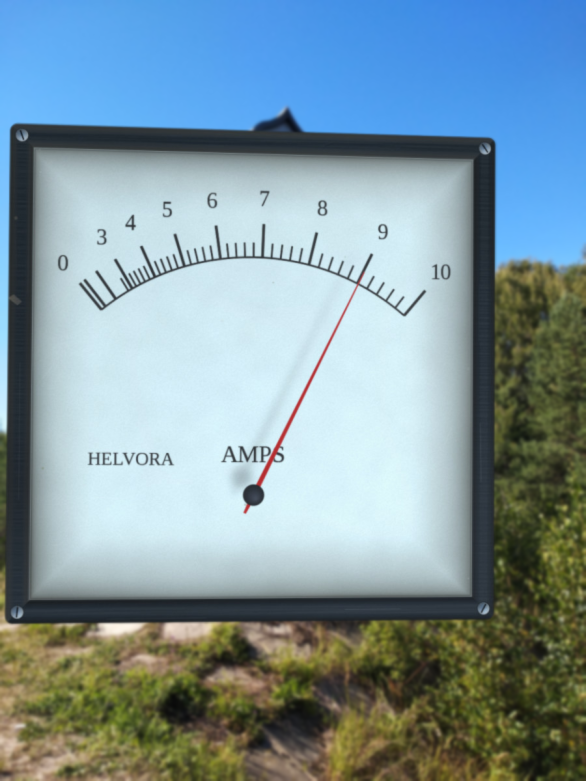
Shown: 9 A
